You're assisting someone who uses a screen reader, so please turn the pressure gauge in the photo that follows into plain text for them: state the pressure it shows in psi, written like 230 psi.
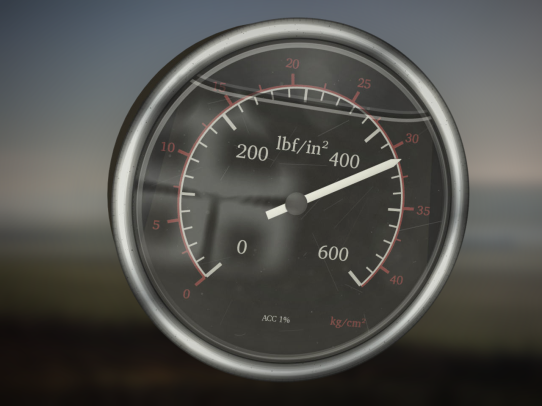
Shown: 440 psi
